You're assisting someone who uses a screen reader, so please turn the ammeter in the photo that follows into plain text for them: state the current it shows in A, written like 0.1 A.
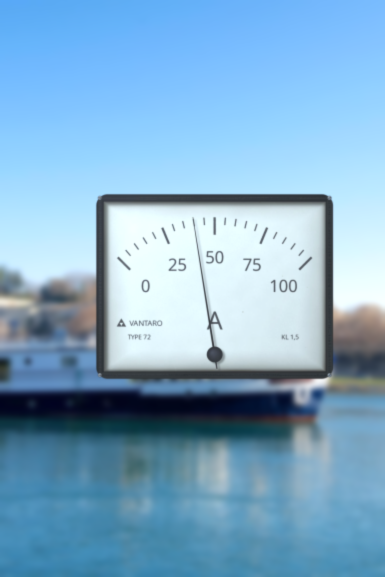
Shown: 40 A
